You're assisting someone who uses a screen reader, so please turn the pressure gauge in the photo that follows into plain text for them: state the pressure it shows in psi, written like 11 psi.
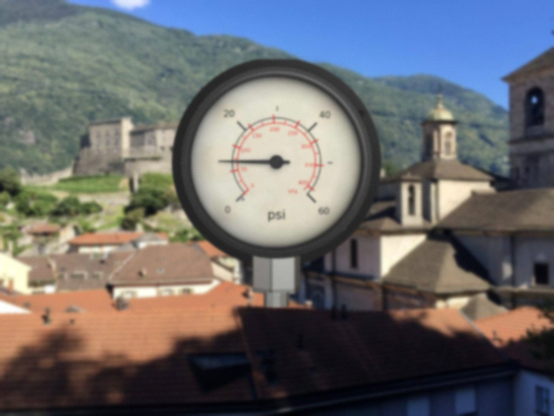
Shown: 10 psi
